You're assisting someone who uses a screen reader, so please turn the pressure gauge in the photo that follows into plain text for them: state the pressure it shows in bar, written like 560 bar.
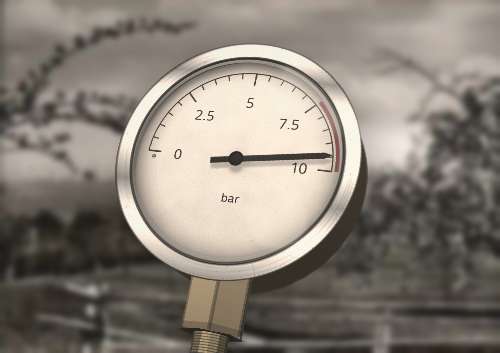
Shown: 9.5 bar
